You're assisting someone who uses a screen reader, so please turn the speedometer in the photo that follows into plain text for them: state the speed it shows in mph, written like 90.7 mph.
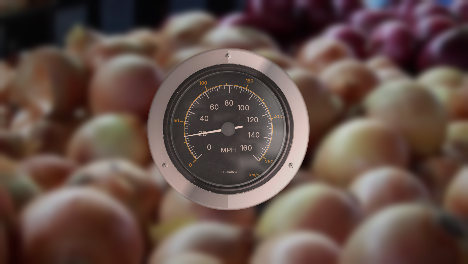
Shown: 20 mph
